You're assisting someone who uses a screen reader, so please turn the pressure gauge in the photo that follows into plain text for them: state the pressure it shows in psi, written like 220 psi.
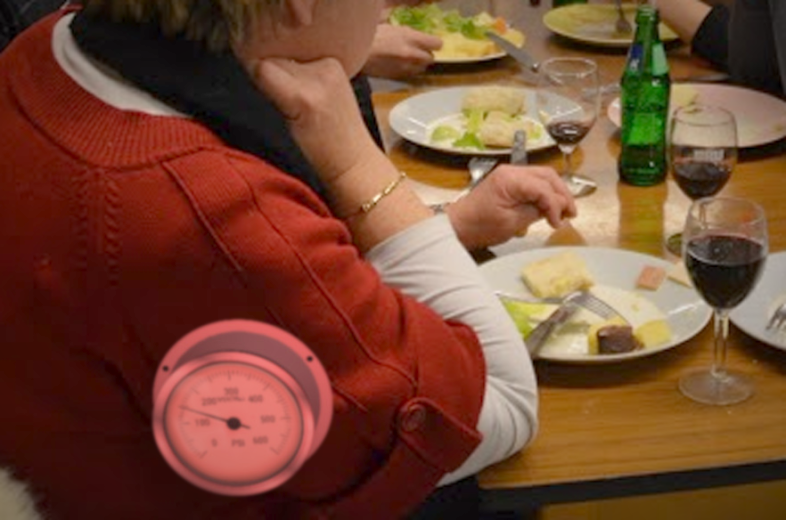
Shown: 150 psi
